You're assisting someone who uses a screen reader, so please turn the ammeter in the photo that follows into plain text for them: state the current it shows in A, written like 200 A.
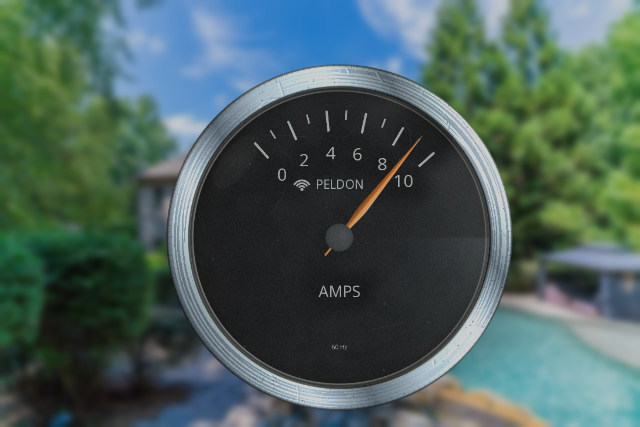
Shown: 9 A
